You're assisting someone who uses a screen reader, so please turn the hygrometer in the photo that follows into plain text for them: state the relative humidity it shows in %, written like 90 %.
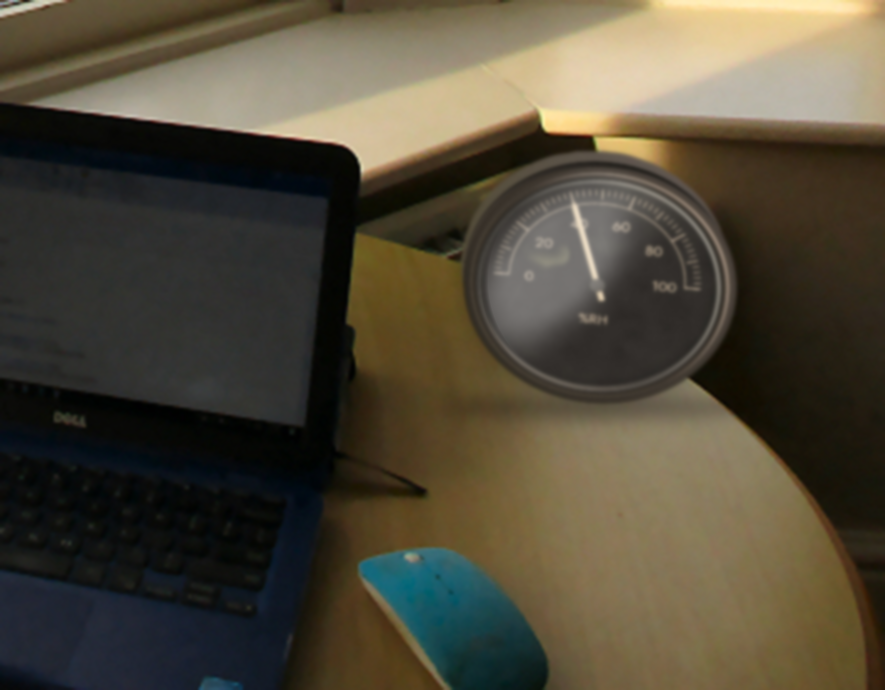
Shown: 40 %
